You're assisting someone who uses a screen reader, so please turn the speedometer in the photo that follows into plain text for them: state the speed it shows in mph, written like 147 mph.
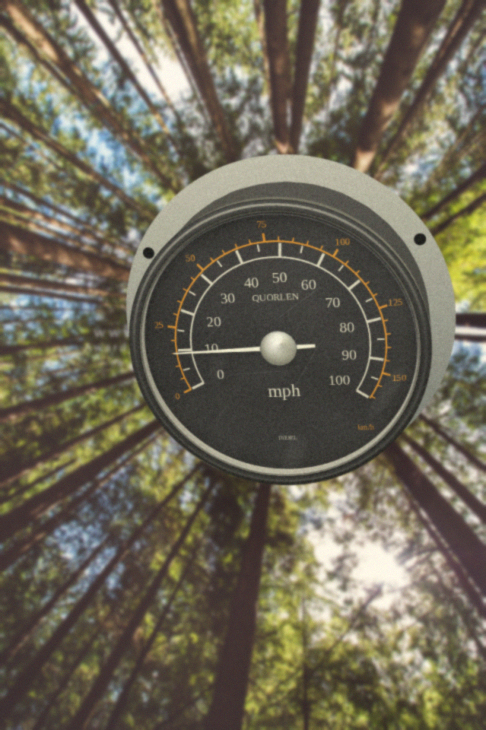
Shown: 10 mph
